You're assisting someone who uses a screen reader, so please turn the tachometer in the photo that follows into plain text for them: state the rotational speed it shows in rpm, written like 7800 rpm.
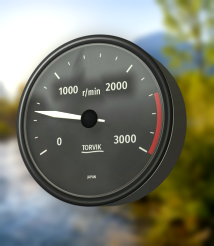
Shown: 500 rpm
